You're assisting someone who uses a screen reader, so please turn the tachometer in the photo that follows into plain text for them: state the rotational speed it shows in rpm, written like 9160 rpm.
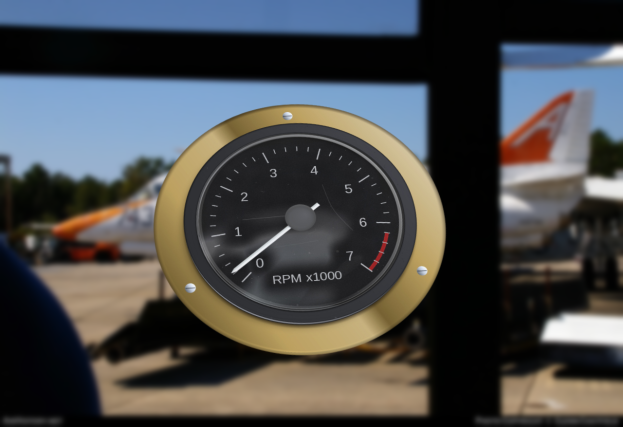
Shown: 200 rpm
